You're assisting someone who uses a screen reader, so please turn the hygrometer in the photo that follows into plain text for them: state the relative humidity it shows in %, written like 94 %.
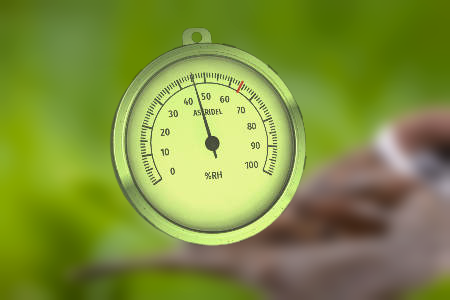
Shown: 45 %
